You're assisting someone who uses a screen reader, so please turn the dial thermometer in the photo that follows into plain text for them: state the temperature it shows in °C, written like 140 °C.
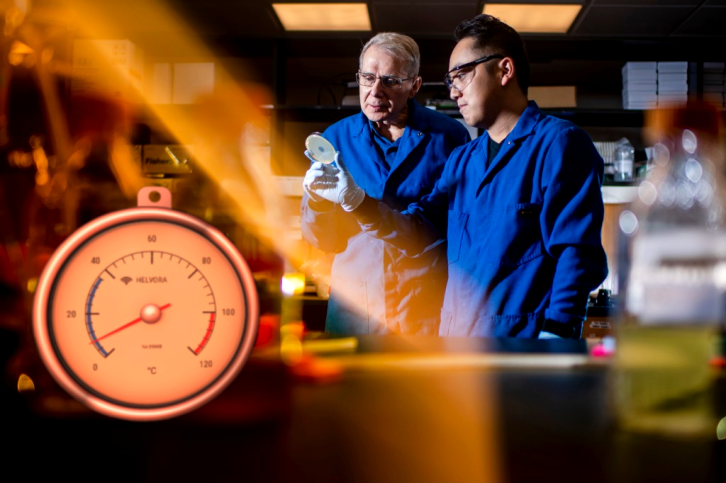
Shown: 8 °C
